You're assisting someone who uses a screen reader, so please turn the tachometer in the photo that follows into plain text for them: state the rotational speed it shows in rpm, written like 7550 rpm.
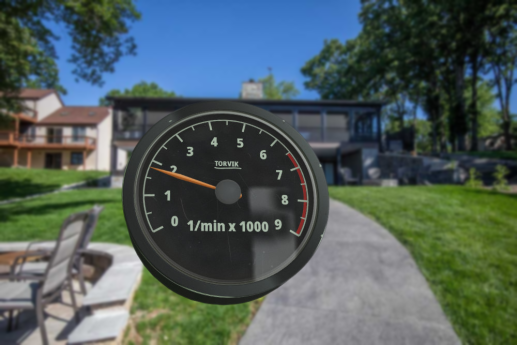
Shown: 1750 rpm
